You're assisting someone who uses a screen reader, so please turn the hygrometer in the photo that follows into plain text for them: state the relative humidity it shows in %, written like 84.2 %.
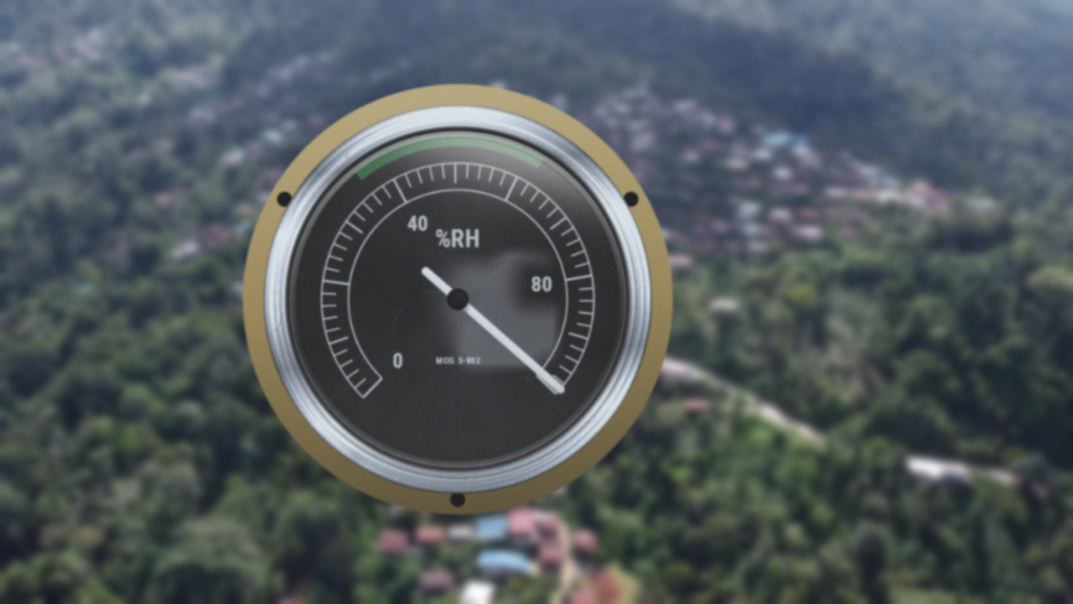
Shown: 99 %
